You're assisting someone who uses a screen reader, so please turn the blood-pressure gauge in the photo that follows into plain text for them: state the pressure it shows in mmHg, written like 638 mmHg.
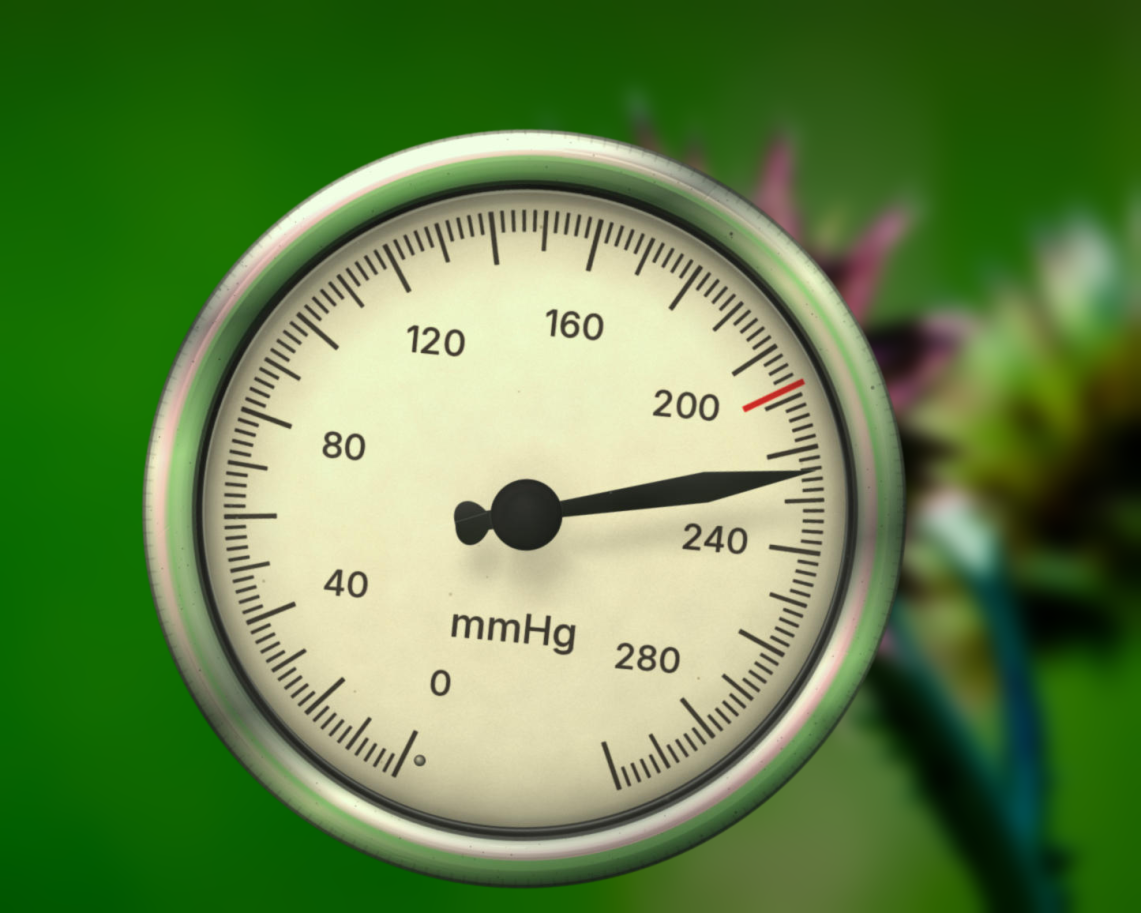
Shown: 224 mmHg
